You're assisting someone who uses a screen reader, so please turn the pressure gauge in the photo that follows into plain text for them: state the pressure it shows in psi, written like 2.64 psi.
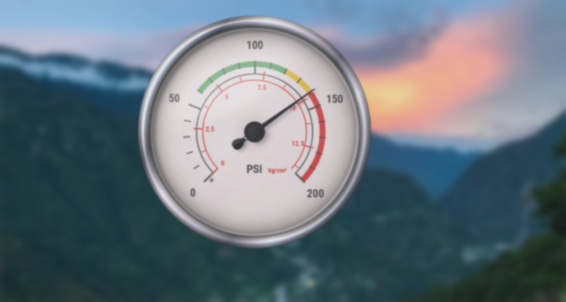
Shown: 140 psi
